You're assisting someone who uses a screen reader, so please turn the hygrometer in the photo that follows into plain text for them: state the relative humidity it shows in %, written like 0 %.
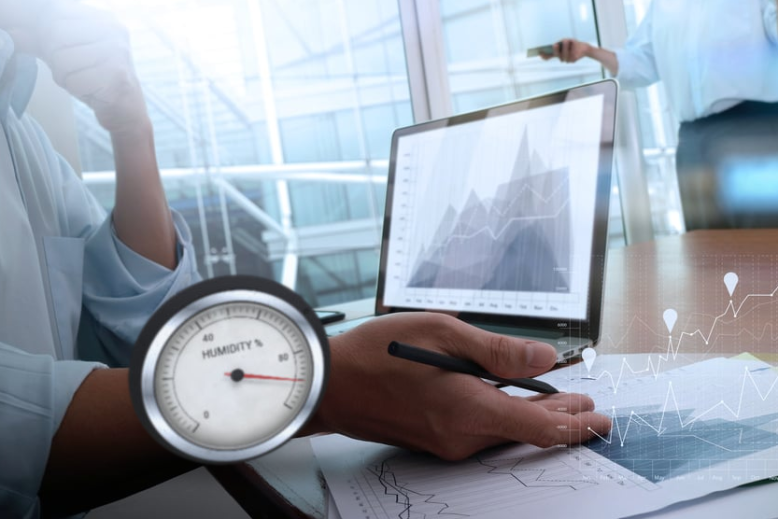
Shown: 90 %
